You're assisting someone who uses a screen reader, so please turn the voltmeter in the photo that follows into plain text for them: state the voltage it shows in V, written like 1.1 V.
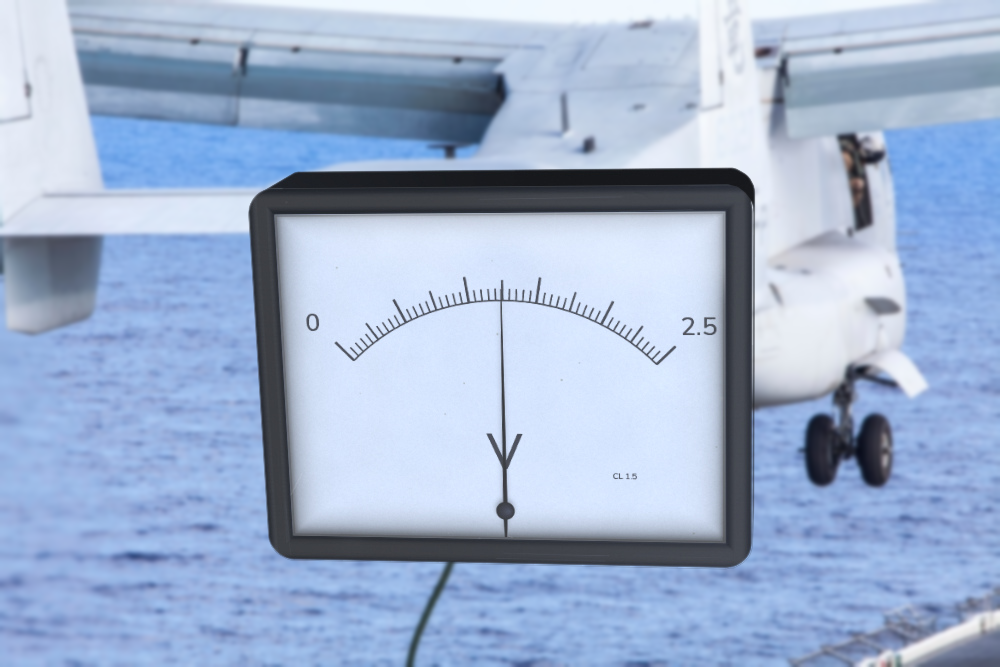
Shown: 1.25 V
